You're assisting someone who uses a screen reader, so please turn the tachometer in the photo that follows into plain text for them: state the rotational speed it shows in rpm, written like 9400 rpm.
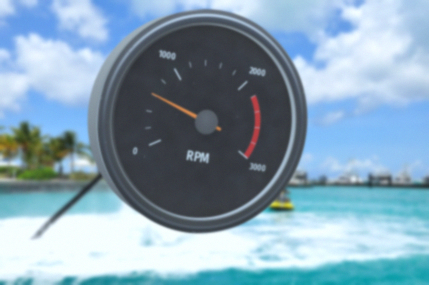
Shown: 600 rpm
